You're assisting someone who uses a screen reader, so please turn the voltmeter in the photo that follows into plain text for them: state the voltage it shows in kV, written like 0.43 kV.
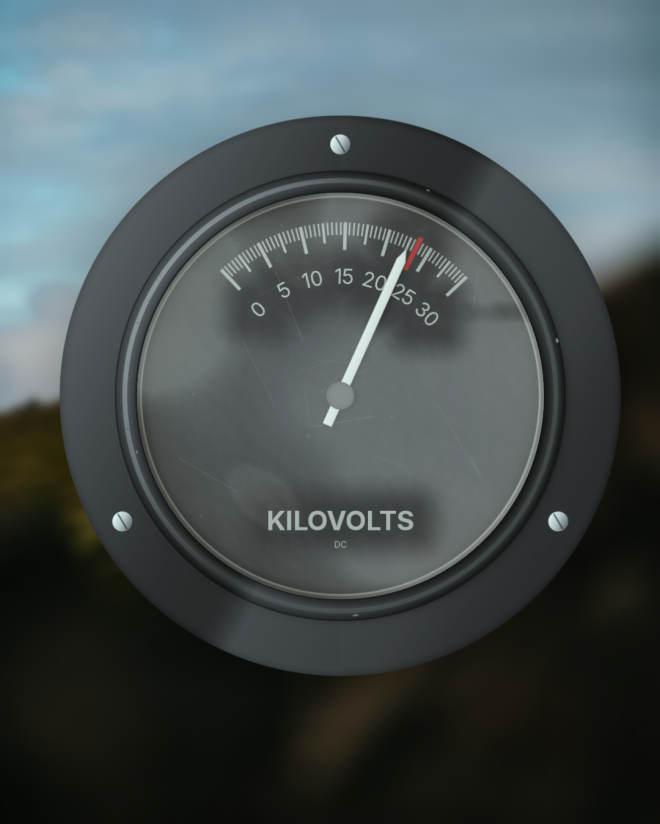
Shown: 22.5 kV
